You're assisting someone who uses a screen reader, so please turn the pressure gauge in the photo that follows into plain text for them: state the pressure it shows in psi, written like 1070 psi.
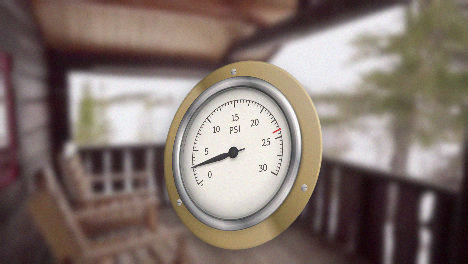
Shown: 2.5 psi
